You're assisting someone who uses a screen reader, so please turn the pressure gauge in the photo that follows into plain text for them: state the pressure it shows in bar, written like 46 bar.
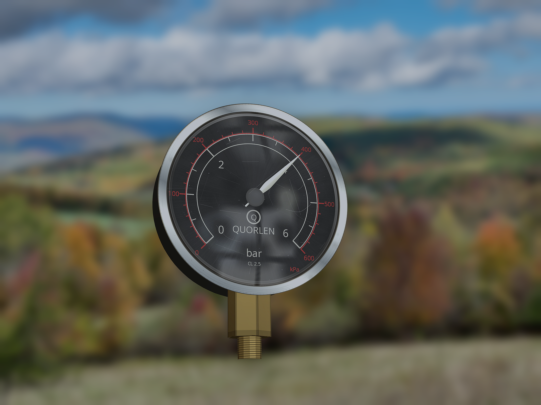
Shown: 4 bar
